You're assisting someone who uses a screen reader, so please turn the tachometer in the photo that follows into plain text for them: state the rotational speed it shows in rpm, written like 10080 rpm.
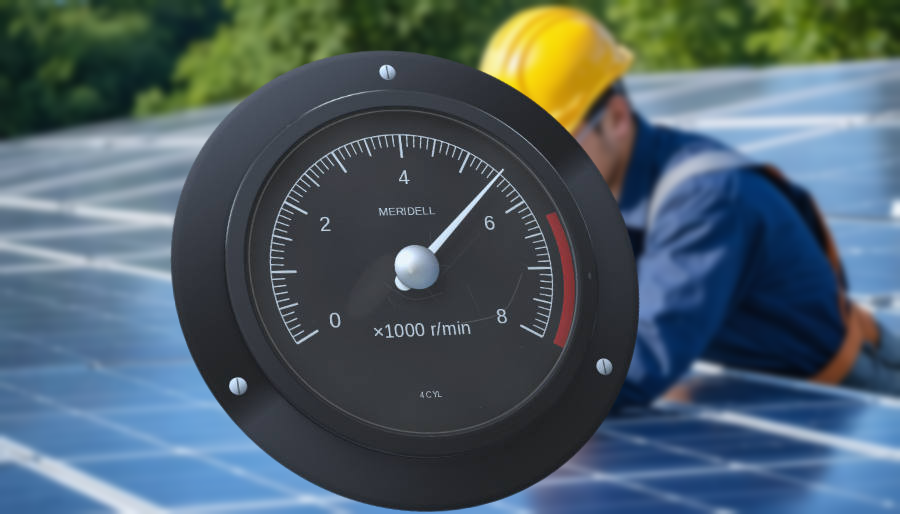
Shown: 5500 rpm
